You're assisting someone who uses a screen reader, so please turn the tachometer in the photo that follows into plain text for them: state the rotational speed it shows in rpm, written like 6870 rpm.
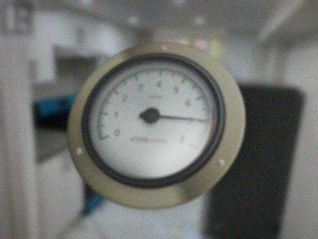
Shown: 7000 rpm
